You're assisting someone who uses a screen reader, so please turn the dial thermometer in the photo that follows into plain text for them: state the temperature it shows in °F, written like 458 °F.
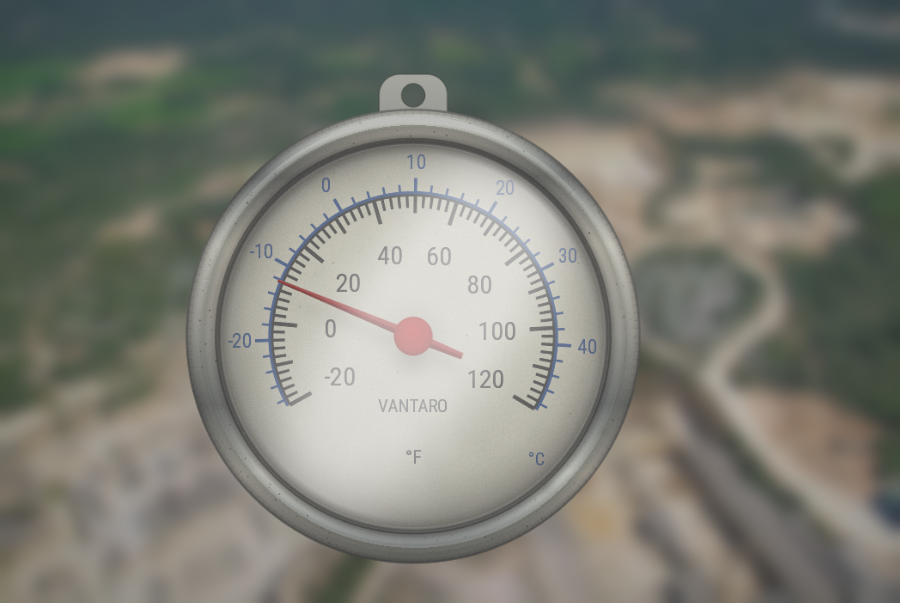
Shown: 10 °F
